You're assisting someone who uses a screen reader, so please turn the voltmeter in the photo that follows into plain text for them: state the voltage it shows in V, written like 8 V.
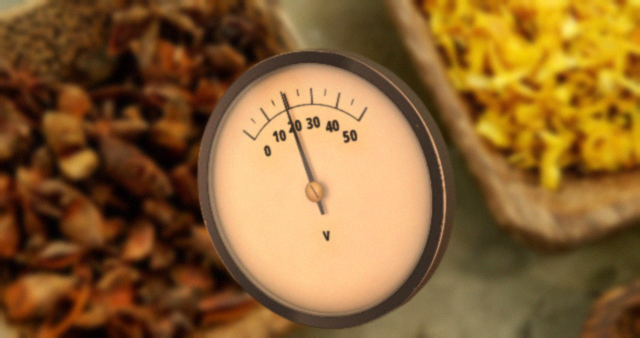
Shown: 20 V
